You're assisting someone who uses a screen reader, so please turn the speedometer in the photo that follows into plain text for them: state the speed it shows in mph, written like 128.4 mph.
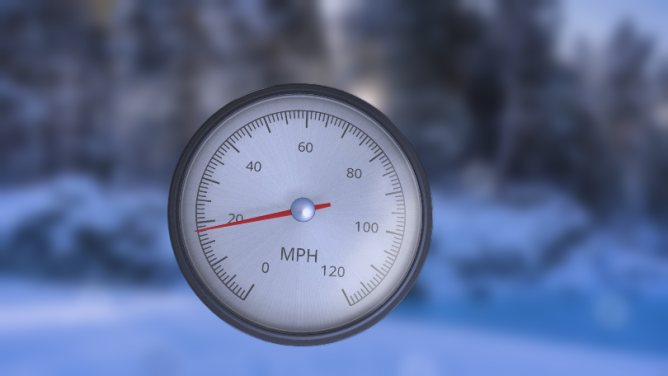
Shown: 18 mph
